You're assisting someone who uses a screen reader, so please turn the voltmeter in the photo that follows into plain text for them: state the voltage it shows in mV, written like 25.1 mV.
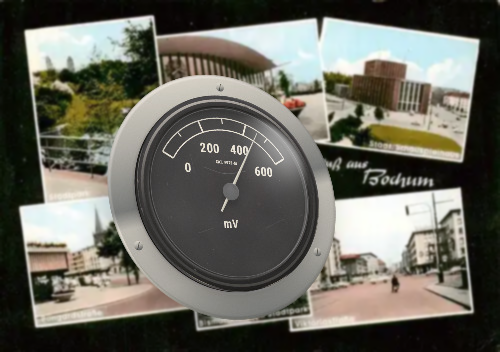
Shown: 450 mV
